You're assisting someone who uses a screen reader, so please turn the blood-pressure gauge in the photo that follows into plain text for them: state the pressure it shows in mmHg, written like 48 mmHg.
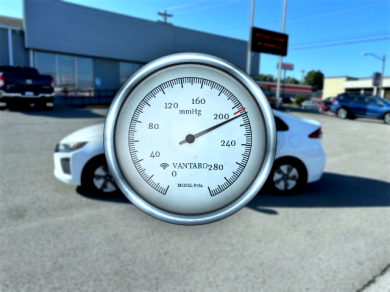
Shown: 210 mmHg
